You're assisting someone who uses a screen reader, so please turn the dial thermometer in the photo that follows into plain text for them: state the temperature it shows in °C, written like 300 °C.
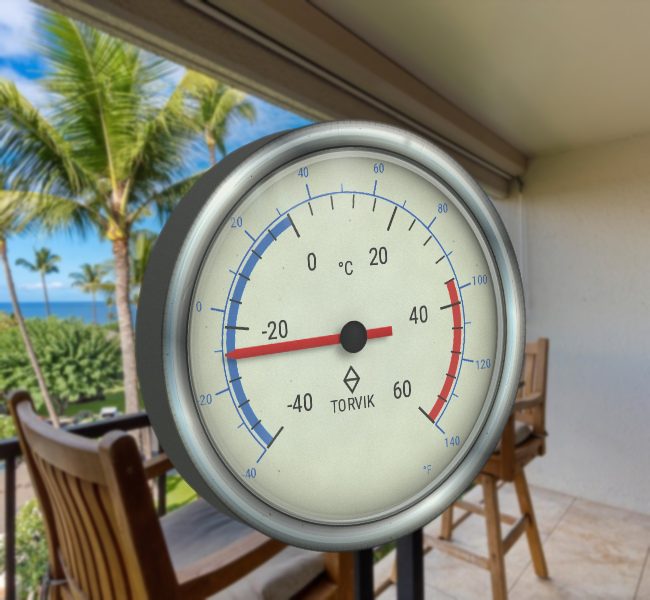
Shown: -24 °C
